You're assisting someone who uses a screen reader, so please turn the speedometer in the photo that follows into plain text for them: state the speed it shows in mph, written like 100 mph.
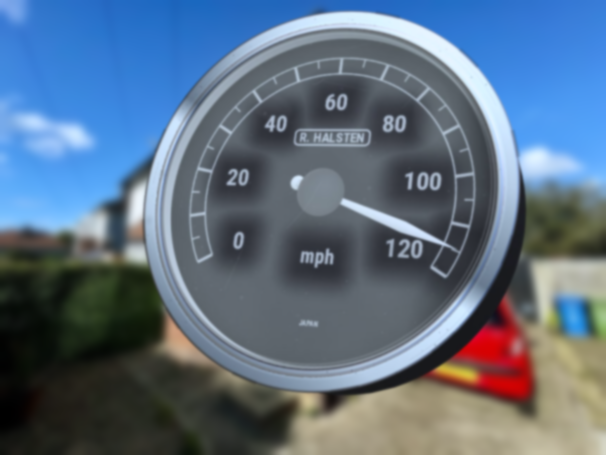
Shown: 115 mph
